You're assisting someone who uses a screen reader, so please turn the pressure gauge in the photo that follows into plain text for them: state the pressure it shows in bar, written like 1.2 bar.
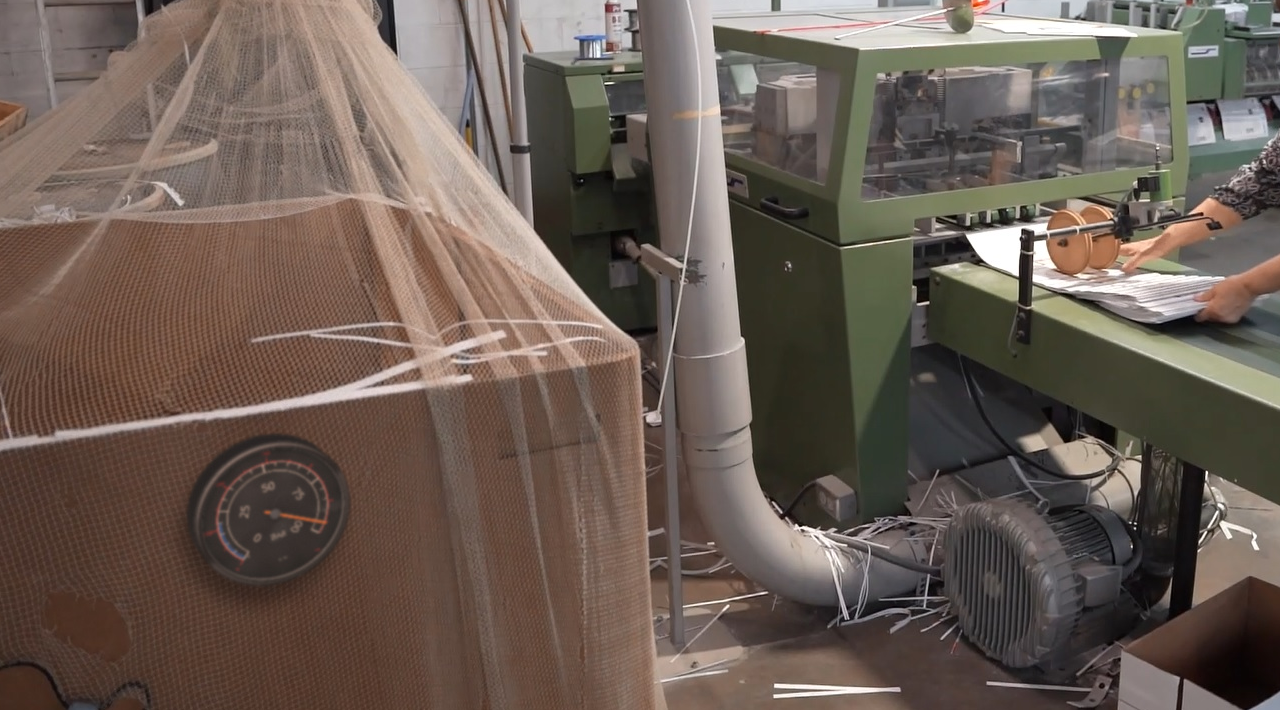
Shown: 95 bar
